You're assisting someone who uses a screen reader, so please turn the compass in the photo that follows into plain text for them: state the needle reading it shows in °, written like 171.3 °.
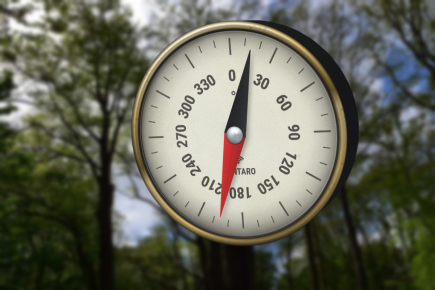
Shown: 195 °
